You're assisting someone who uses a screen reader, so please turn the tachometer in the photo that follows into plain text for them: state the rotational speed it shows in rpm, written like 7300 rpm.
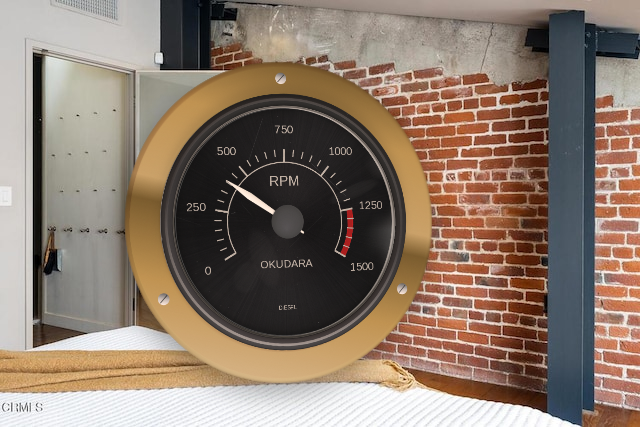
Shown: 400 rpm
